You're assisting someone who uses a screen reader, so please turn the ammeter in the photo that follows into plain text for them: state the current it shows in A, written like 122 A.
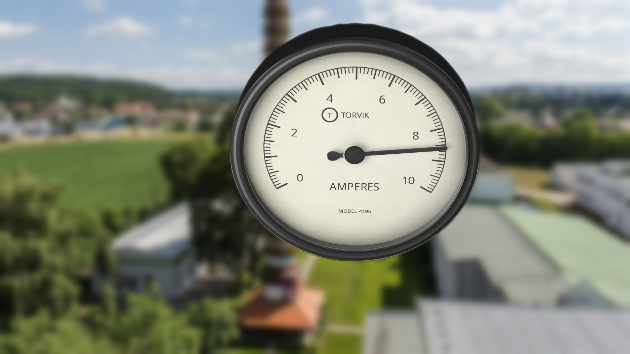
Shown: 8.5 A
